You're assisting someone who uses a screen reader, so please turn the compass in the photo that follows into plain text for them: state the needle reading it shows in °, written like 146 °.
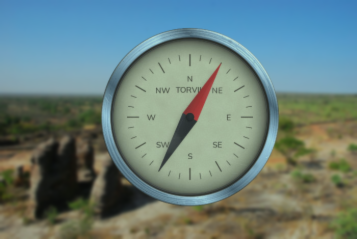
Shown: 30 °
